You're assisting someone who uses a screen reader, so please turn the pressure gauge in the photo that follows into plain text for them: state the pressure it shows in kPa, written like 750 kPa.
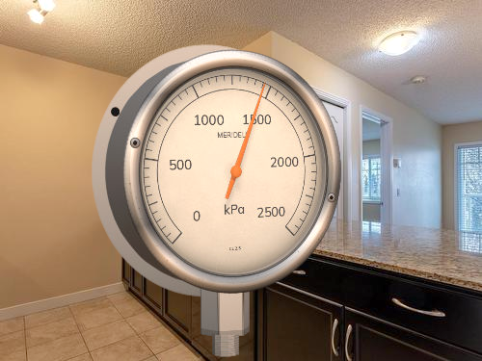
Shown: 1450 kPa
